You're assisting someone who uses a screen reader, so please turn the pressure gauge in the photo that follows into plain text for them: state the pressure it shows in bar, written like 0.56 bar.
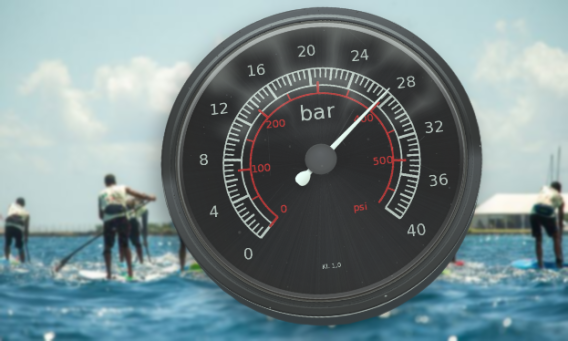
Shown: 27.5 bar
